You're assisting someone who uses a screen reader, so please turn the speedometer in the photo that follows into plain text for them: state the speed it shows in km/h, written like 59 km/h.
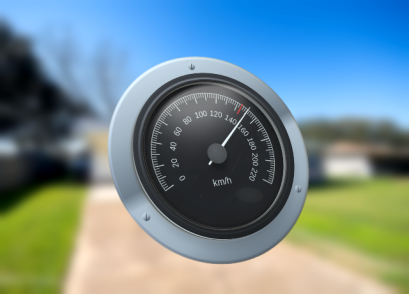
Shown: 150 km/h
